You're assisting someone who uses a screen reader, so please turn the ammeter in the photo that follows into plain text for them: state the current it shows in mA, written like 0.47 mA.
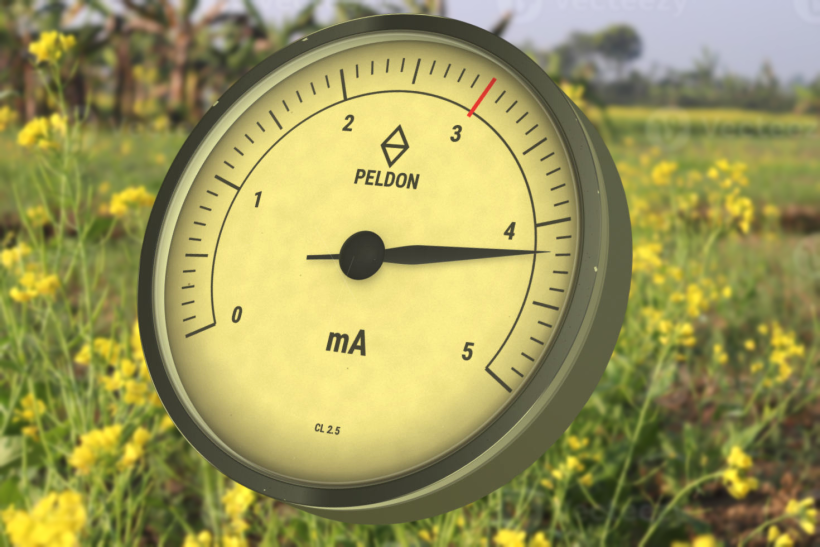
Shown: 4.2 mA
